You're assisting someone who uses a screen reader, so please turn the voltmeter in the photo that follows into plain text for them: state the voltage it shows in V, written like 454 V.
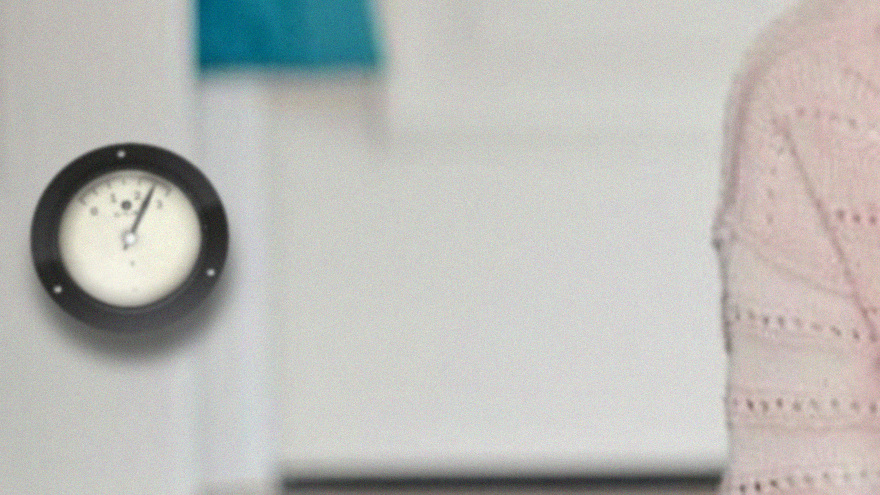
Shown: 2.5 V
